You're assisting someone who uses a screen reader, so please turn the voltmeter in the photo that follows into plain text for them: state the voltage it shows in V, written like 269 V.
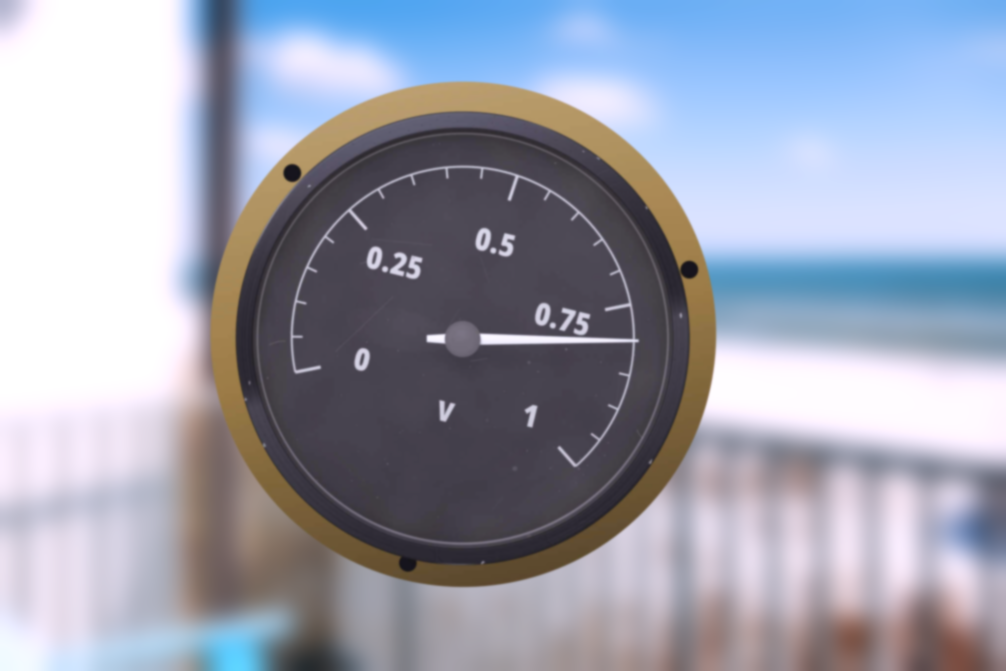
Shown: 0.8 V
